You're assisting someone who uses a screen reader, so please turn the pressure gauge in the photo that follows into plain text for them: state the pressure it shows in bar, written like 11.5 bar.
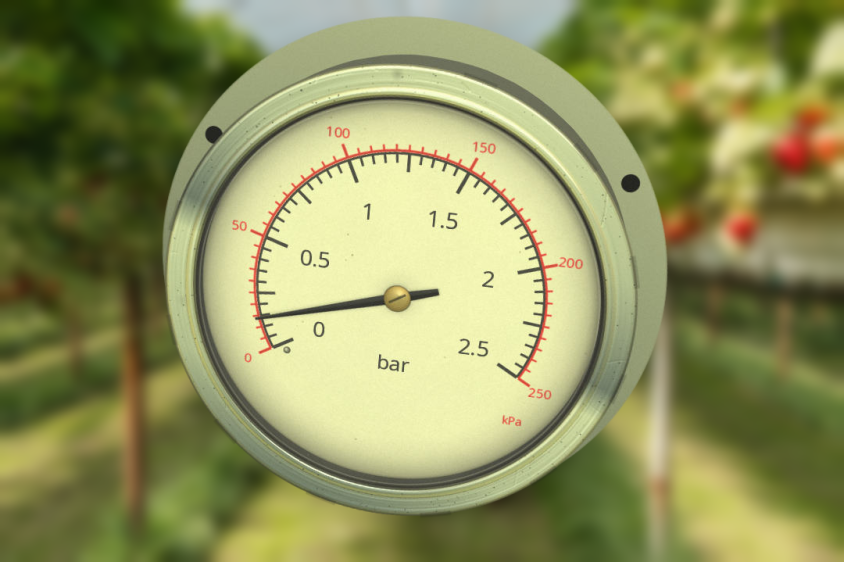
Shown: 0.15 bar
